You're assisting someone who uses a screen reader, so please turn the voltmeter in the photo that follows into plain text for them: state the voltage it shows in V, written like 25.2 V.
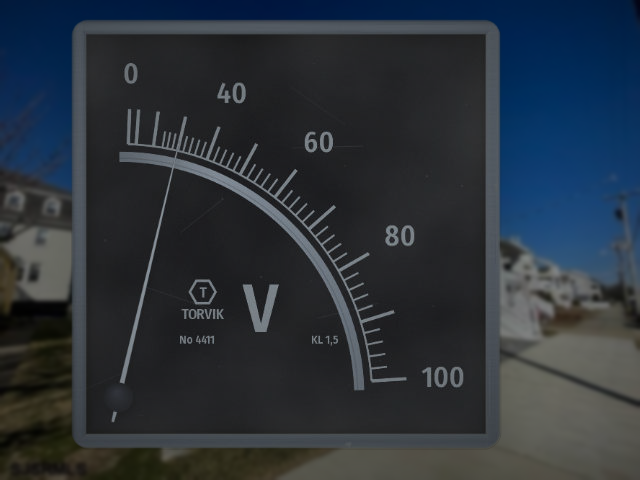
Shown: 30 V
